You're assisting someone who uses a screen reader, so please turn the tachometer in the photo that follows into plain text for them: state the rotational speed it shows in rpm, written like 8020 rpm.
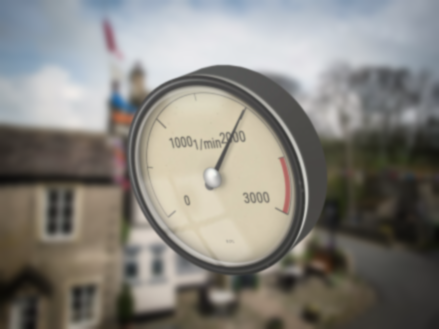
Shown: 2000 rpm
